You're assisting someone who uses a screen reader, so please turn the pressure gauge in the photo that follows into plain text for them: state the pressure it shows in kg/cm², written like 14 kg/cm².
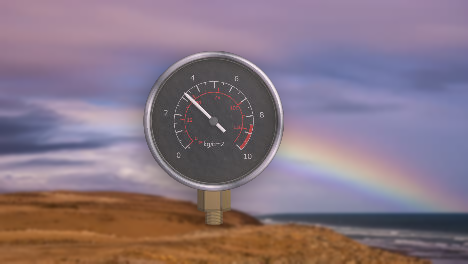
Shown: 3.25 kg/cm²
